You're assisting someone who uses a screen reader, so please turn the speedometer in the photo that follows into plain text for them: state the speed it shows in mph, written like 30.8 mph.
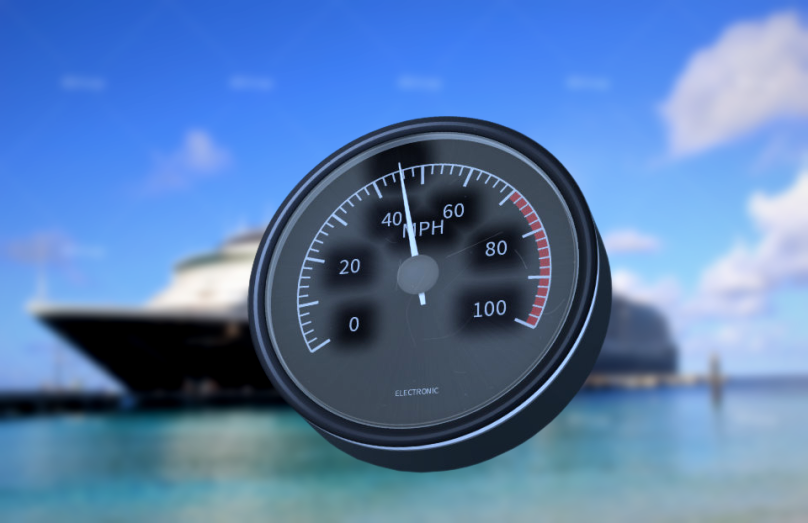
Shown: 46 mph
